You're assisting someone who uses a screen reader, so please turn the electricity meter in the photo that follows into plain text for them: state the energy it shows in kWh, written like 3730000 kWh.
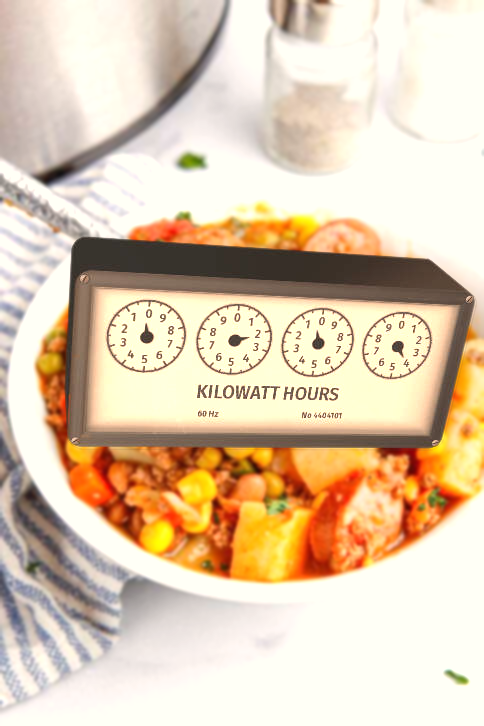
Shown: 204 kWh
